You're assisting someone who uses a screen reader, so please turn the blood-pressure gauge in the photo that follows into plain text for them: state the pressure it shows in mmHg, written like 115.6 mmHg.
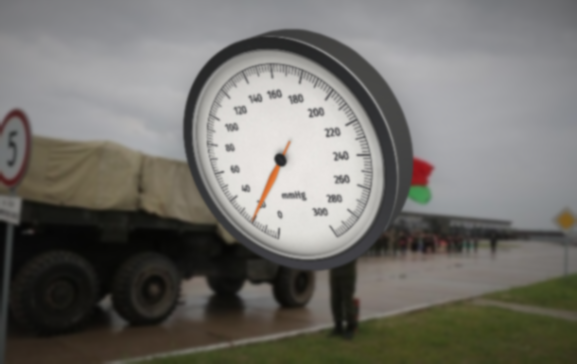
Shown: 20 mmHg
